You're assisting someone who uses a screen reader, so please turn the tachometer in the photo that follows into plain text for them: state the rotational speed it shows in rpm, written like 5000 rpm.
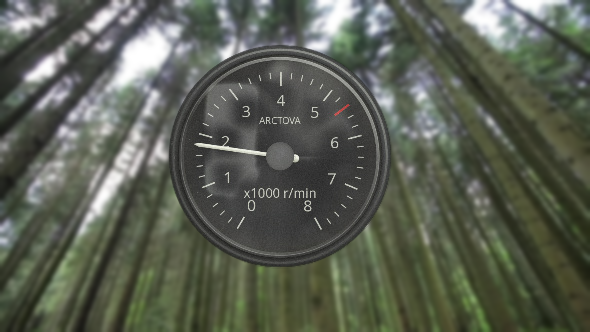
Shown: 1800 rpm
